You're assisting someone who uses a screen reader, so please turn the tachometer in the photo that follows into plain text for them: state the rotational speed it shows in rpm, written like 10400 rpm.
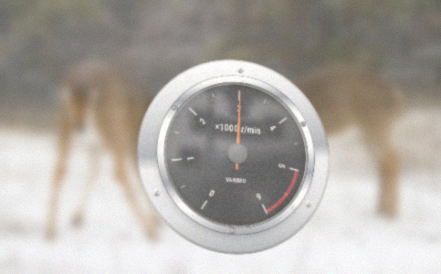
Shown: 3000 rpm
